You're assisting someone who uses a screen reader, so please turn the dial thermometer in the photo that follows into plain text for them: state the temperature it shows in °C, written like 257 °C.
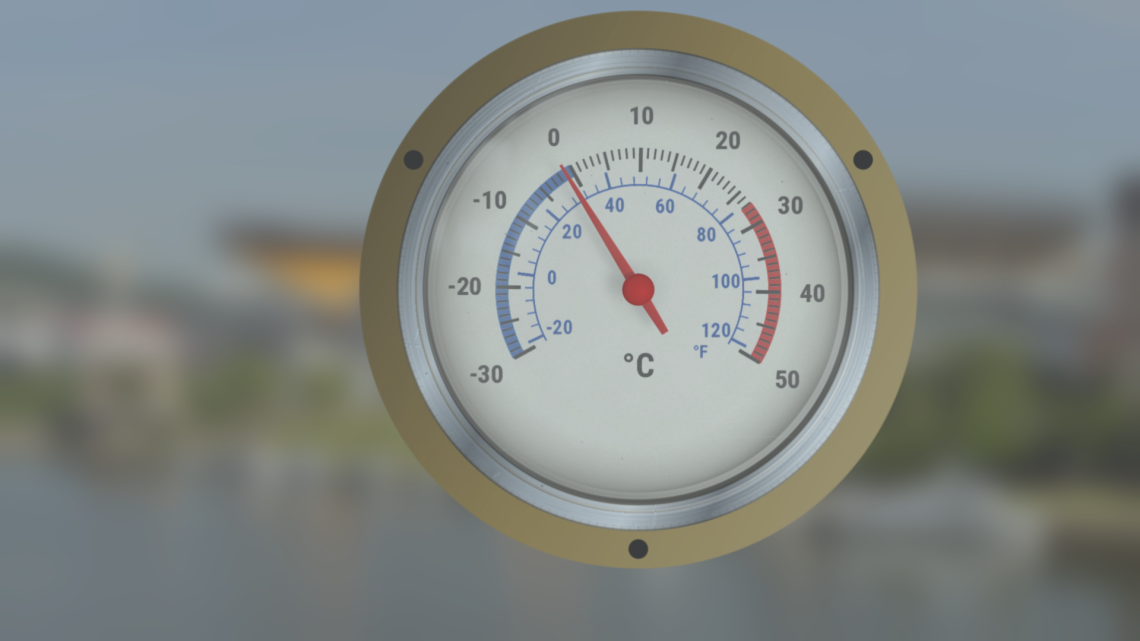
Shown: -1 °C
